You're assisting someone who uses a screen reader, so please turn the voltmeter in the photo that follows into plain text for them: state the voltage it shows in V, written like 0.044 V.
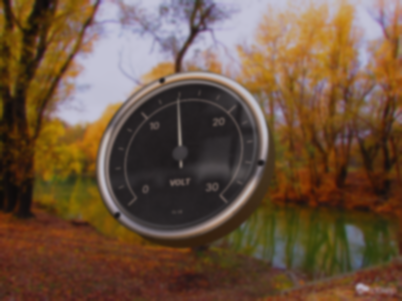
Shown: 14 V
